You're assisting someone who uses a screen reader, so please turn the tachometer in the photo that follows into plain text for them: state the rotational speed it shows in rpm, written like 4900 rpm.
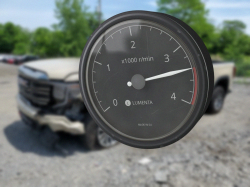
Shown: 3400 rpm
